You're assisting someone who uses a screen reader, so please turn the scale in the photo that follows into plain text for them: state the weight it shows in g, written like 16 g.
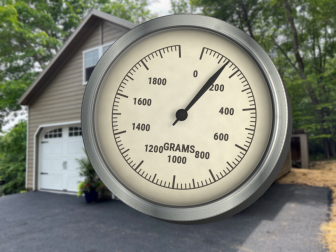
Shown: 140 g
